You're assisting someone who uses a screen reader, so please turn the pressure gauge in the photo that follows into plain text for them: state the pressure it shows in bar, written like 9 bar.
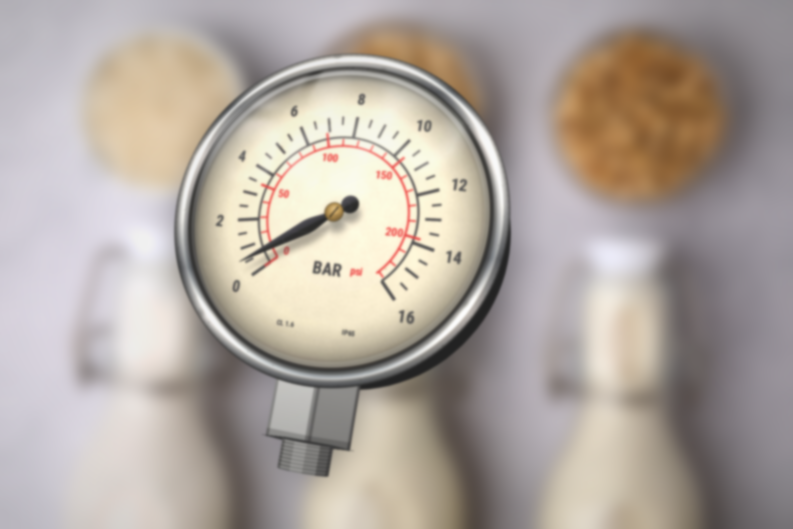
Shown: 0.5 bar
